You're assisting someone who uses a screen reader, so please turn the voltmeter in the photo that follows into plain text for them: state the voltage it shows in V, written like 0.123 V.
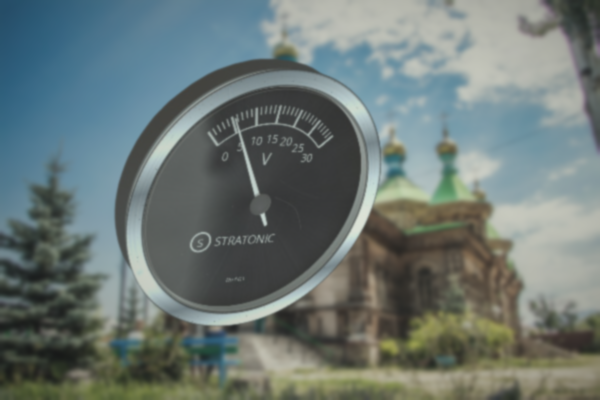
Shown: 5 V
